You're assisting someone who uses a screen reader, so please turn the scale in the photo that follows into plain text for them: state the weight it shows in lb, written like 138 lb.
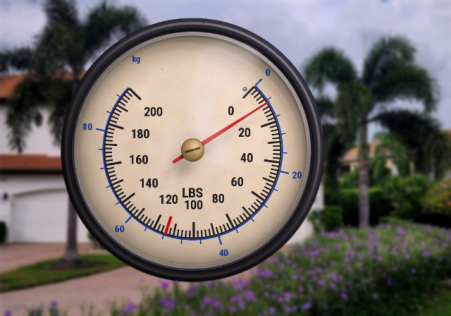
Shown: 10 lb
